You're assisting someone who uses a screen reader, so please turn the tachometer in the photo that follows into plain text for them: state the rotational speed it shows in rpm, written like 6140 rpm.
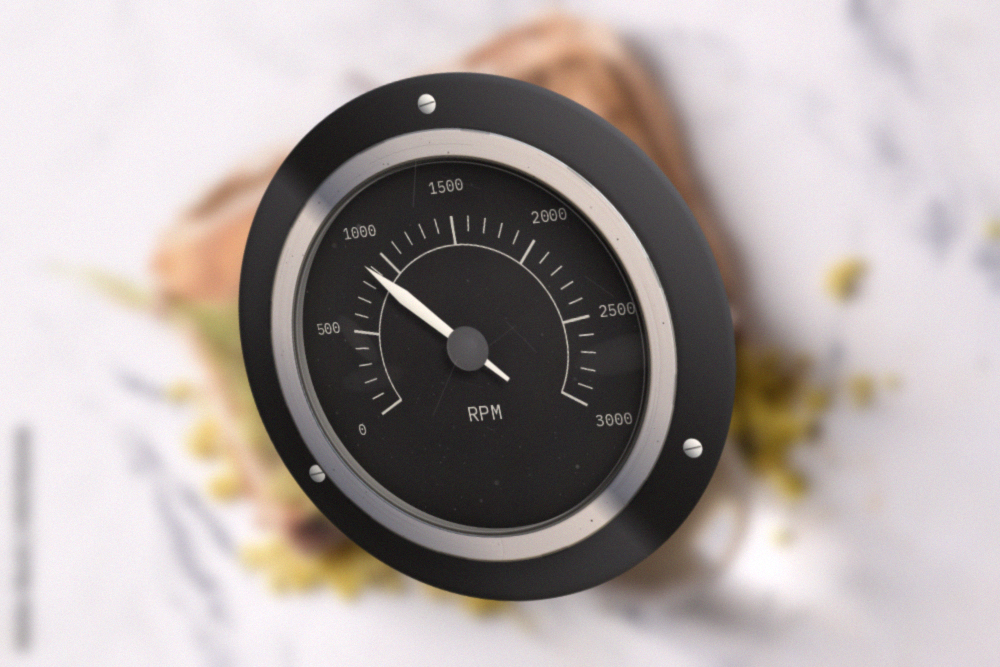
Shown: 900 rpm
